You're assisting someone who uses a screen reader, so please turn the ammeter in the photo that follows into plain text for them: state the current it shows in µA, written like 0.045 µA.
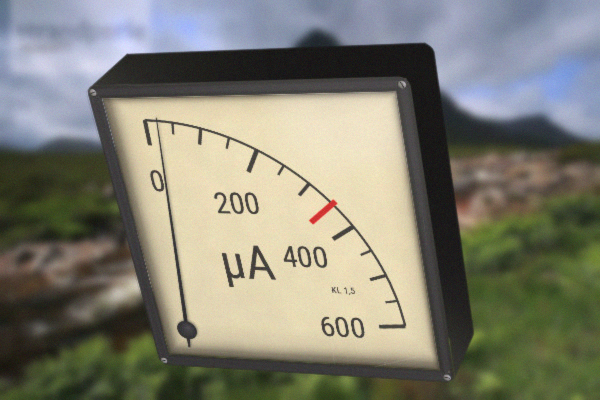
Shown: 25 µA
